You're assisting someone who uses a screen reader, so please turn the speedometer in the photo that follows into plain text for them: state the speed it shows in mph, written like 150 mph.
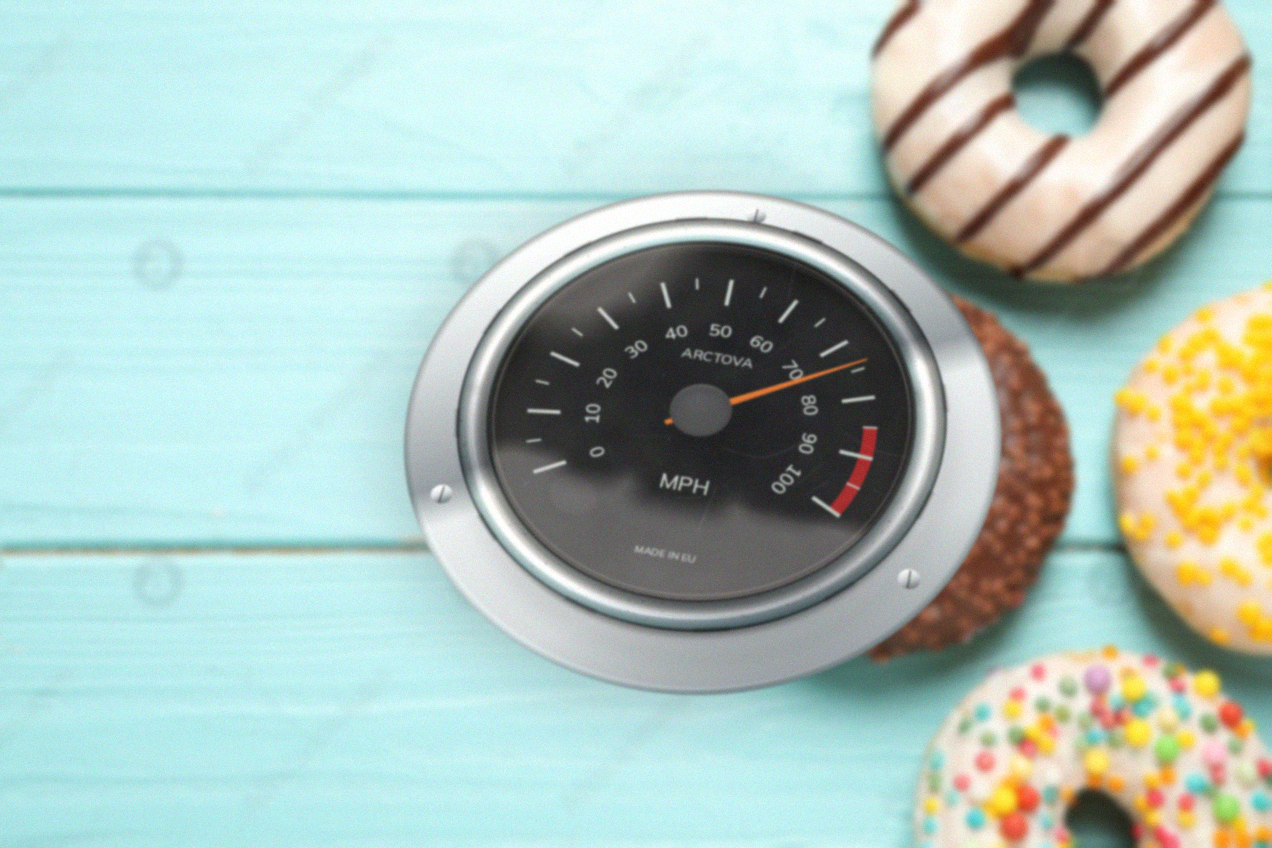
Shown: 75 mph
